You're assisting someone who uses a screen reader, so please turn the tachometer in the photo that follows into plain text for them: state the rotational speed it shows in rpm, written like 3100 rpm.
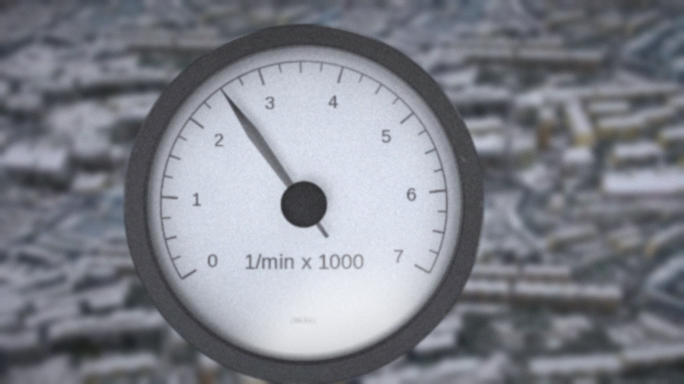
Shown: 2500 rpm
